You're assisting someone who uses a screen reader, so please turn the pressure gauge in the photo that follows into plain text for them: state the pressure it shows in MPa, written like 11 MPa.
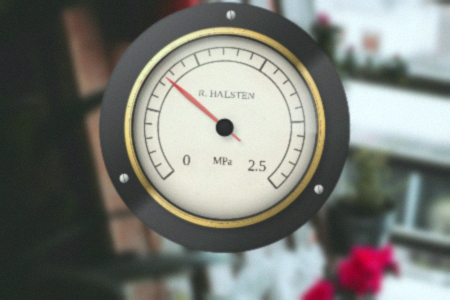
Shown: 0.75 MPa
